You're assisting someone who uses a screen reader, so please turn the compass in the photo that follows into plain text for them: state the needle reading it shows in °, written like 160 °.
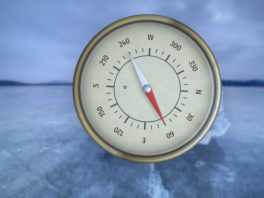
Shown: 60 °
